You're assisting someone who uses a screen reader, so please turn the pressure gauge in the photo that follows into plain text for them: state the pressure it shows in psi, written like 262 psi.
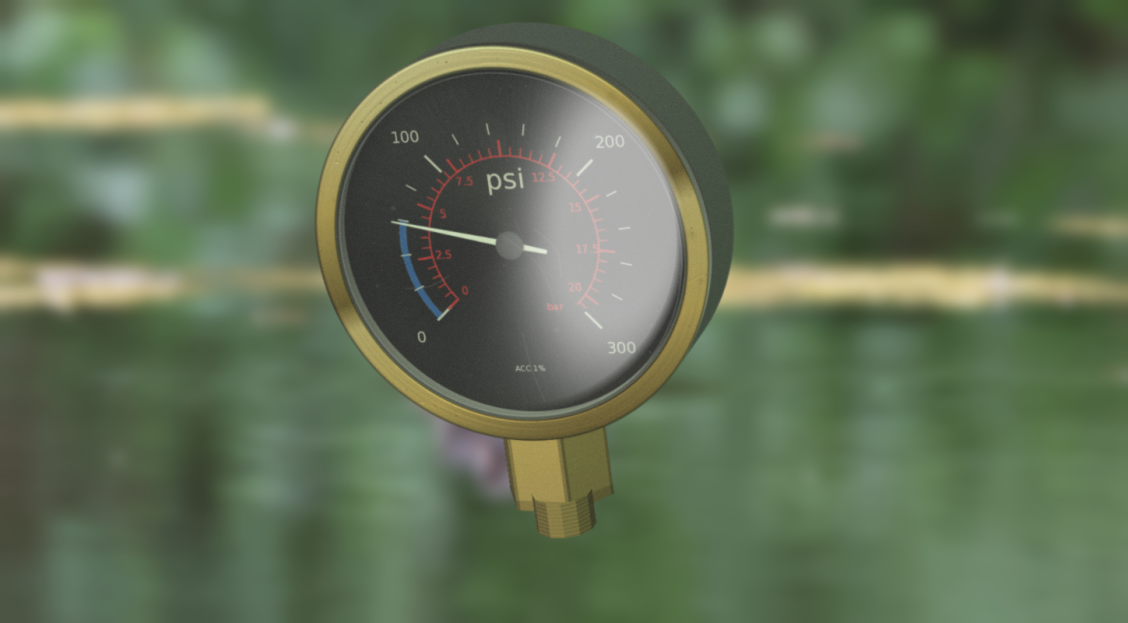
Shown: 60 psi
